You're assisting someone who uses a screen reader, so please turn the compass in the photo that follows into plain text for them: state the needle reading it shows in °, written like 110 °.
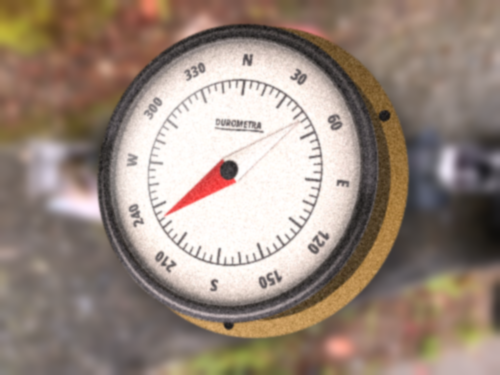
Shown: 230 °
